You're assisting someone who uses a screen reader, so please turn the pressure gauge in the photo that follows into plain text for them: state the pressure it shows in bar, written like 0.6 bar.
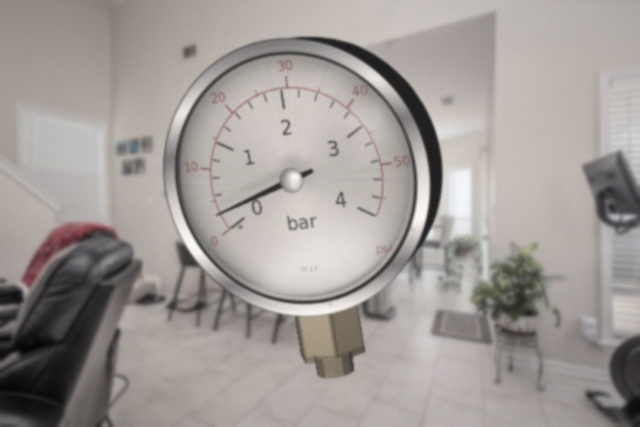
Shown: 0.2 bar
